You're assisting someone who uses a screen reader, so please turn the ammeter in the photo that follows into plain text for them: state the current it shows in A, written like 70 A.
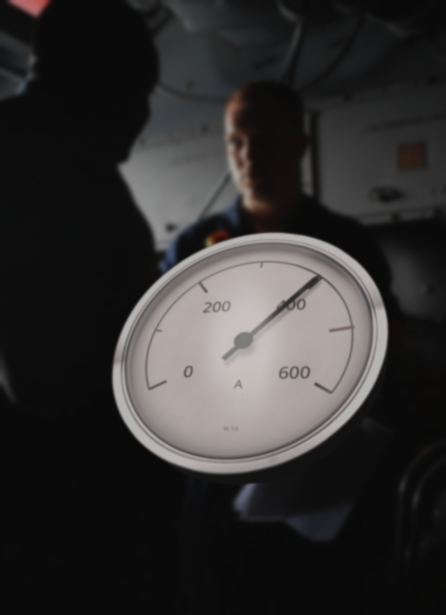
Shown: 400 A
